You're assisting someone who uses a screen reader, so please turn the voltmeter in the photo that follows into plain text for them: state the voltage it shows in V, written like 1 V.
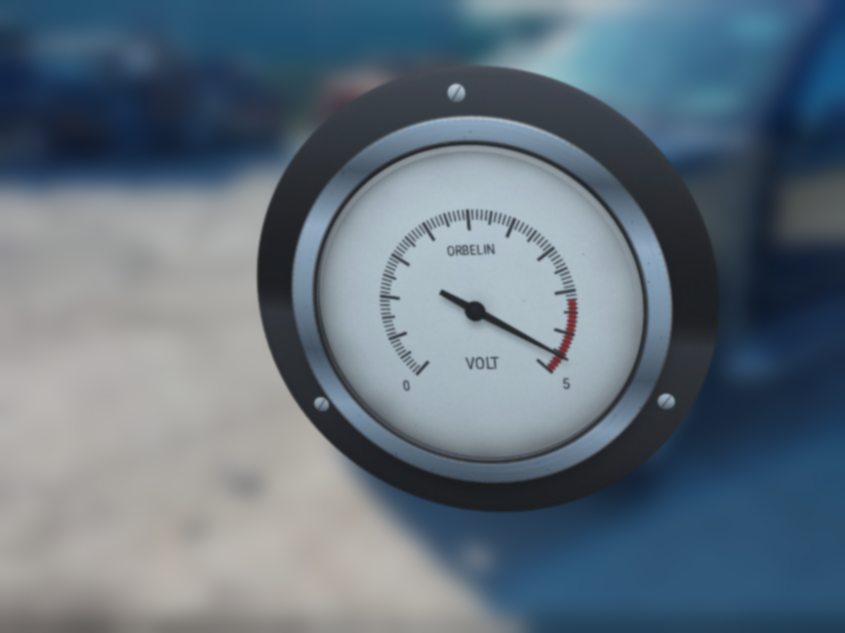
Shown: 4.75 V
